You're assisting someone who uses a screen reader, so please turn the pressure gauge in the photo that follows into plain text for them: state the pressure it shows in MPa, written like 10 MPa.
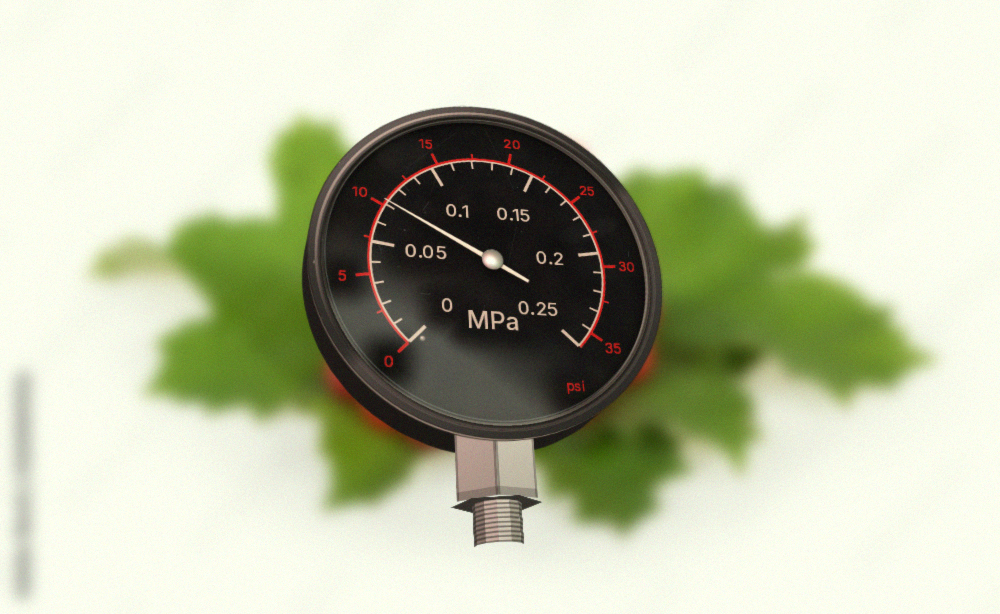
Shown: 0.07 MPa
